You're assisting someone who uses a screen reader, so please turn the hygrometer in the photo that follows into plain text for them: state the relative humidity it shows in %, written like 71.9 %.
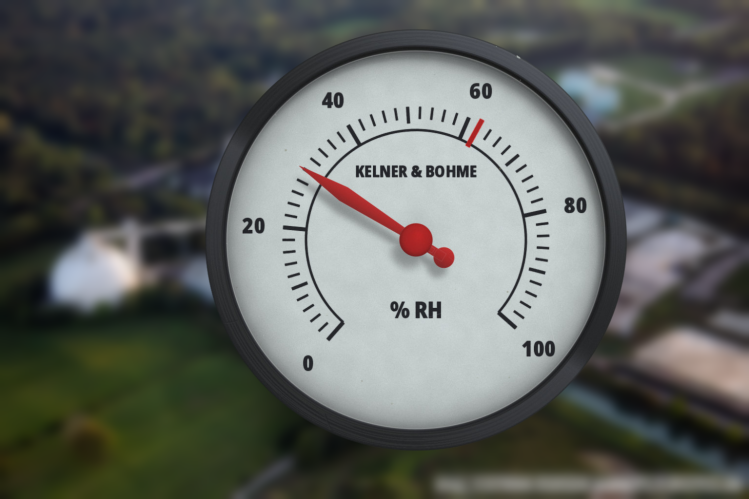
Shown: 30 %
